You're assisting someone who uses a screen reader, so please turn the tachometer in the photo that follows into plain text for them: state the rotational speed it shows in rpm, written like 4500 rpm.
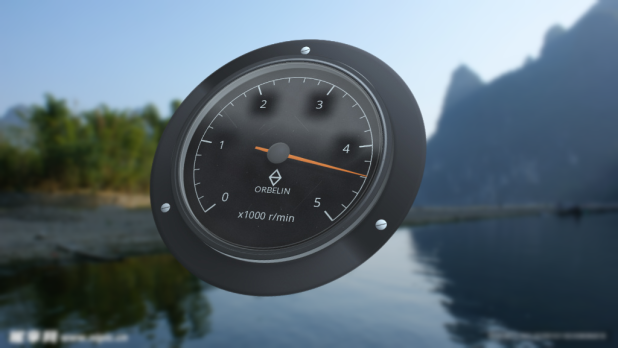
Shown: 4400 rpm
